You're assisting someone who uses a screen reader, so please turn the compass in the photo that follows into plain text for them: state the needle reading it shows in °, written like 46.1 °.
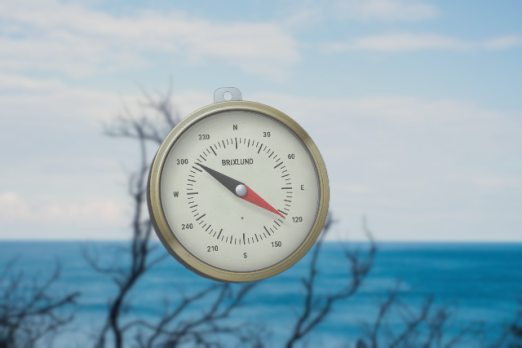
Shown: 125 °
